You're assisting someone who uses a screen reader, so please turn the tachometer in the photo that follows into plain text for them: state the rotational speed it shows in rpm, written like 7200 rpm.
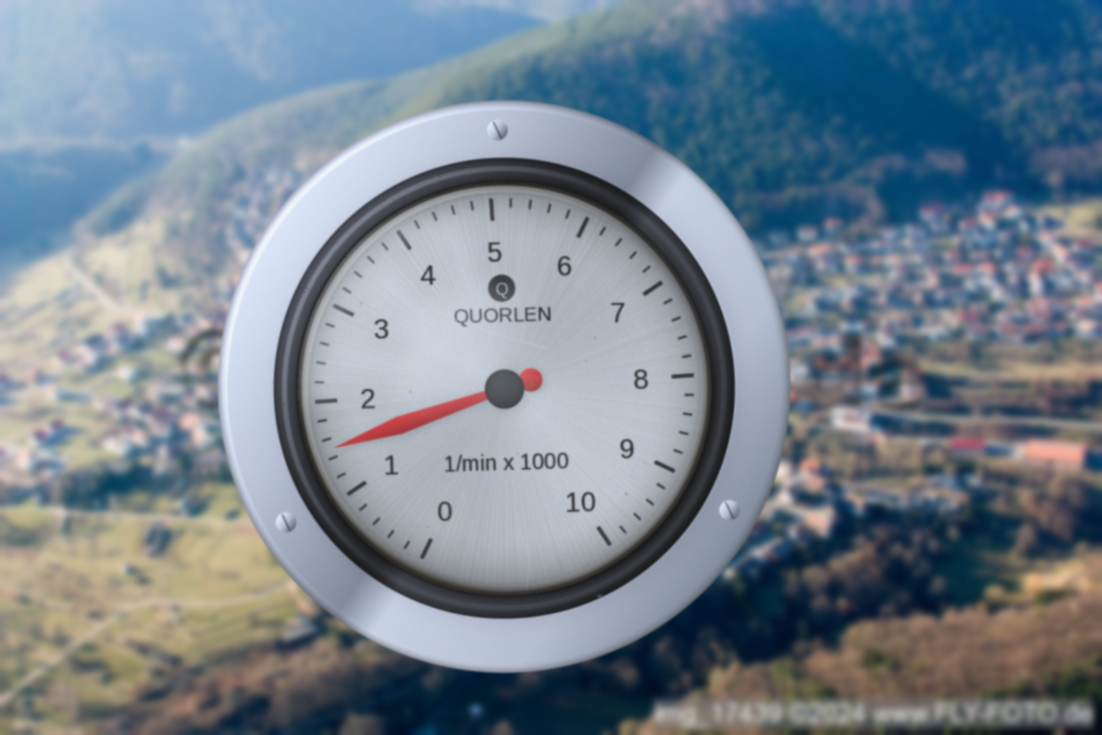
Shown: 1500 rpm
